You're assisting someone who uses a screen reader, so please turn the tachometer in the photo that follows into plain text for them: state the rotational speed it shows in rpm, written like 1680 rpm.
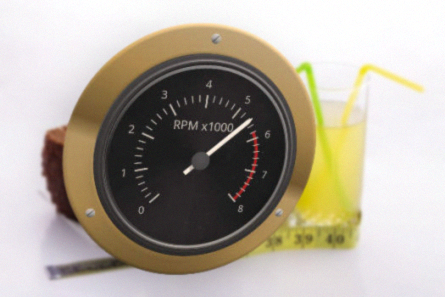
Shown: 5400 rpm
